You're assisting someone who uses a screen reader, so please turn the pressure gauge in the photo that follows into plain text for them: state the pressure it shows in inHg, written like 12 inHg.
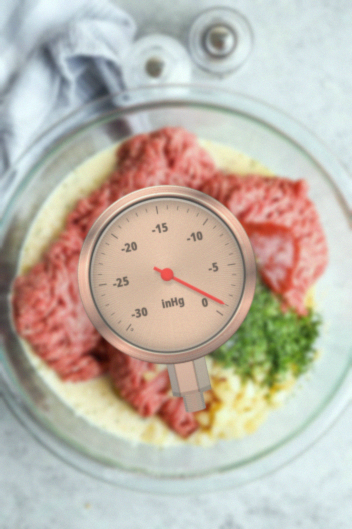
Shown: -1 inHg
